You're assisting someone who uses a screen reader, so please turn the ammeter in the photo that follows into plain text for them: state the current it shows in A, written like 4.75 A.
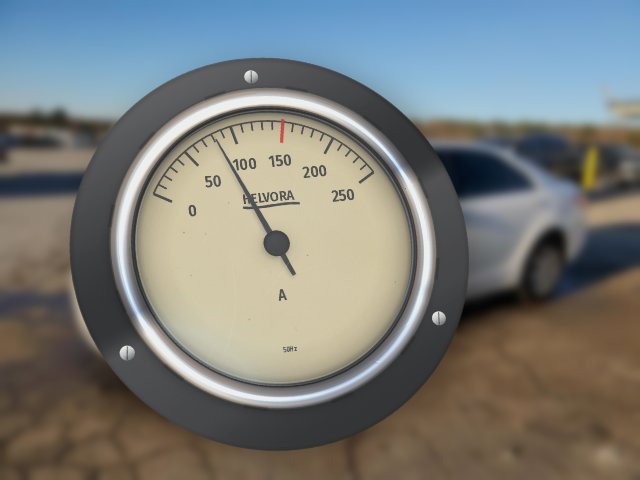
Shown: 80 A
